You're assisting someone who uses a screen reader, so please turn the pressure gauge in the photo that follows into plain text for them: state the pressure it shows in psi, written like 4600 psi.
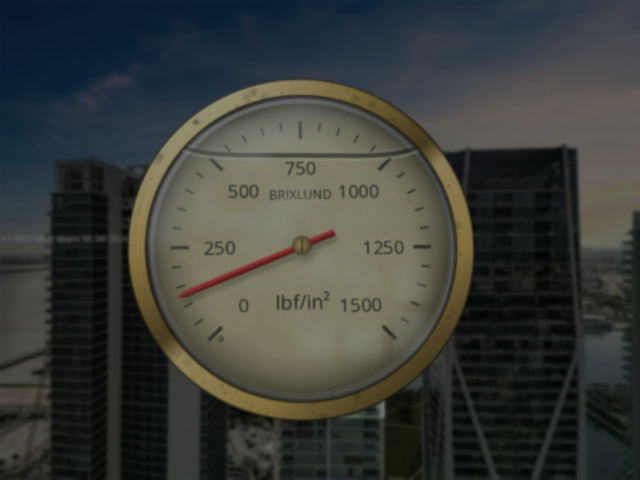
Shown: 125 psi
